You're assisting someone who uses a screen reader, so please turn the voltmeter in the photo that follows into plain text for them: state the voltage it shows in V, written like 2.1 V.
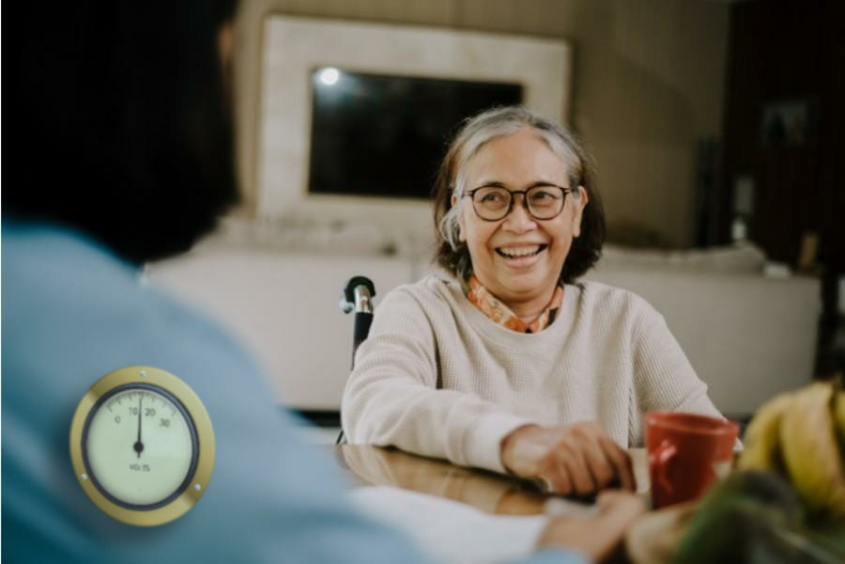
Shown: 15 V
